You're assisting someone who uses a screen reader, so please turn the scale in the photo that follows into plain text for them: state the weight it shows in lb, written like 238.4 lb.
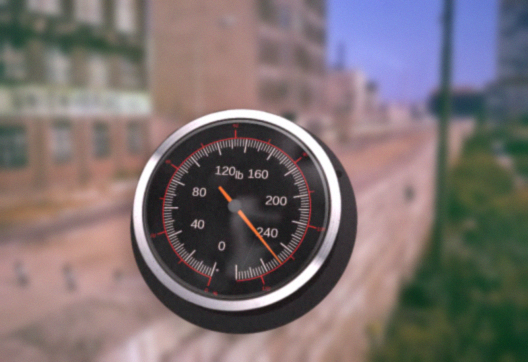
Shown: 250 lb
